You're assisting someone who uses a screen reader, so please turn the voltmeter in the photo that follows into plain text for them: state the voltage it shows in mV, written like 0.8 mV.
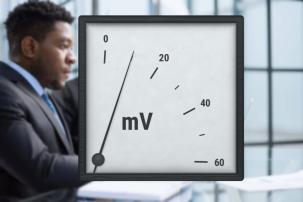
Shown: 10 mV
